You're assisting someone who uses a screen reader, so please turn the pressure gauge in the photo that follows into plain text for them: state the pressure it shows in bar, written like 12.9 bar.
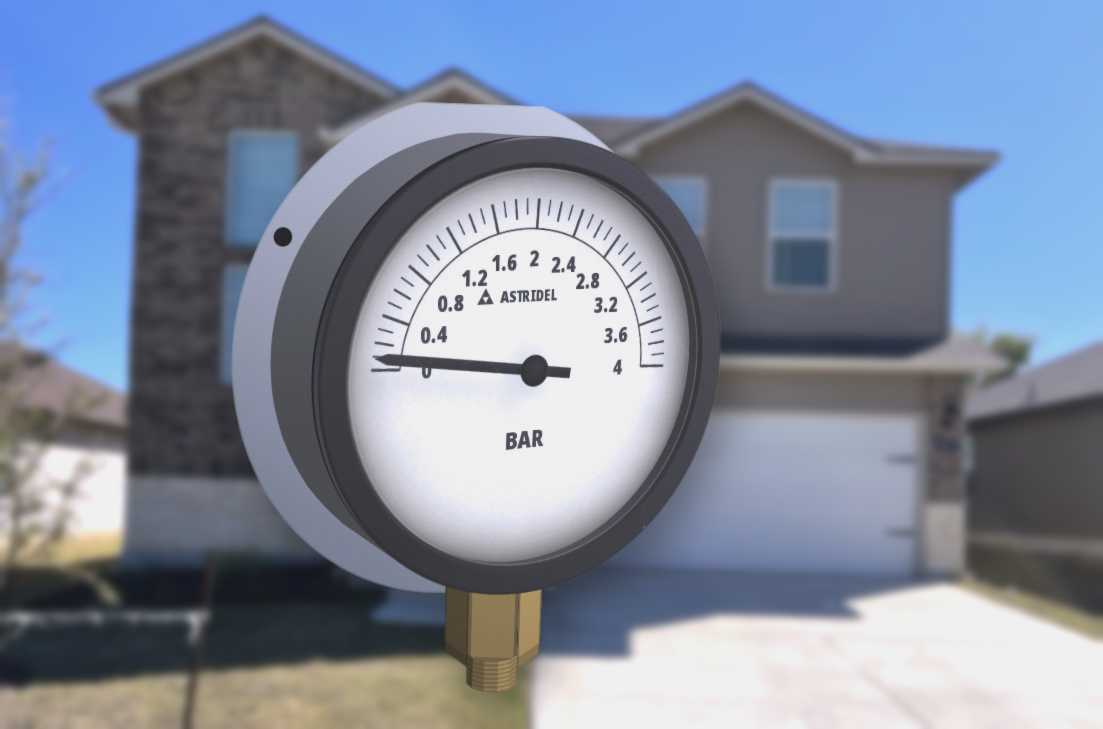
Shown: 0.1 bar
